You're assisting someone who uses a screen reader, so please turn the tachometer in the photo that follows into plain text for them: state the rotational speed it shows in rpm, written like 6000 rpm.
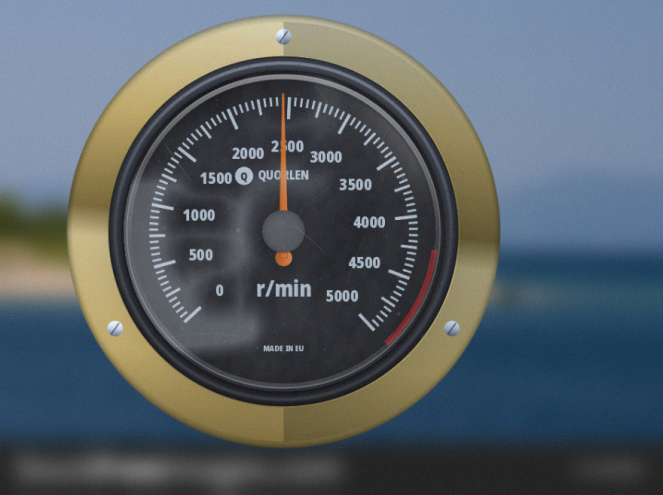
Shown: 2450 rpm
